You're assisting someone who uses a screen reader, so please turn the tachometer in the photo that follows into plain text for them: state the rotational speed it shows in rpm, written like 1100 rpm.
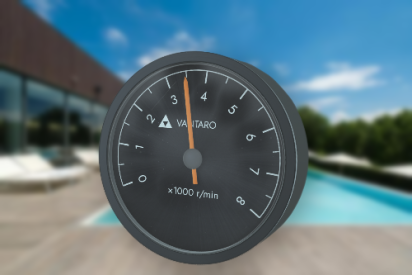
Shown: 3500 rpm
